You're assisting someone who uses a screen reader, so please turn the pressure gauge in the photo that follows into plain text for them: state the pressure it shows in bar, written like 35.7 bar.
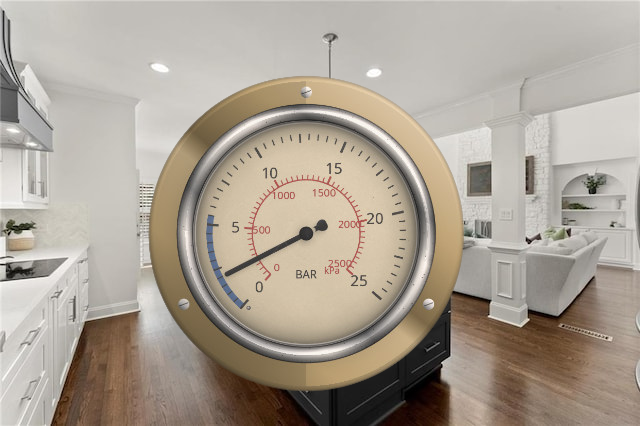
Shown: 2 bar
